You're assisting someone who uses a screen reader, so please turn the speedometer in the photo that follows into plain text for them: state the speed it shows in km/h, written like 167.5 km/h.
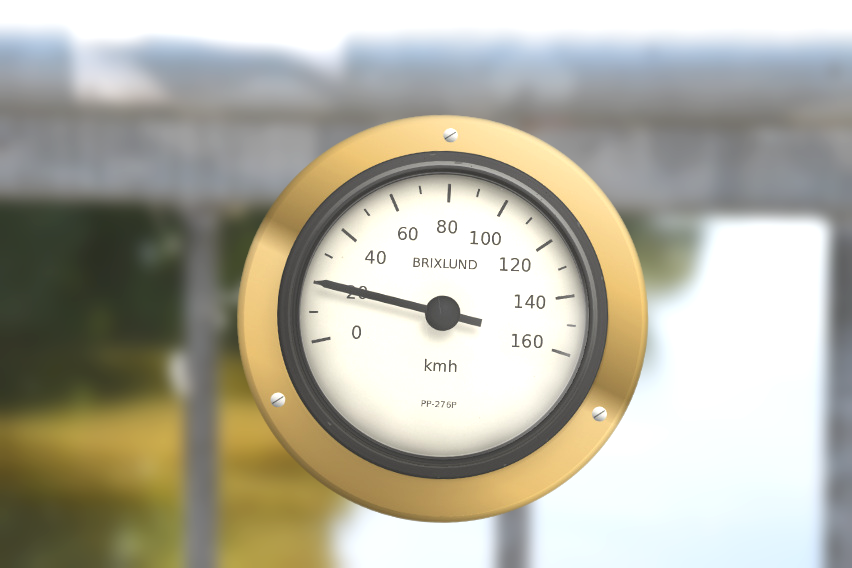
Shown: 20 km/h
